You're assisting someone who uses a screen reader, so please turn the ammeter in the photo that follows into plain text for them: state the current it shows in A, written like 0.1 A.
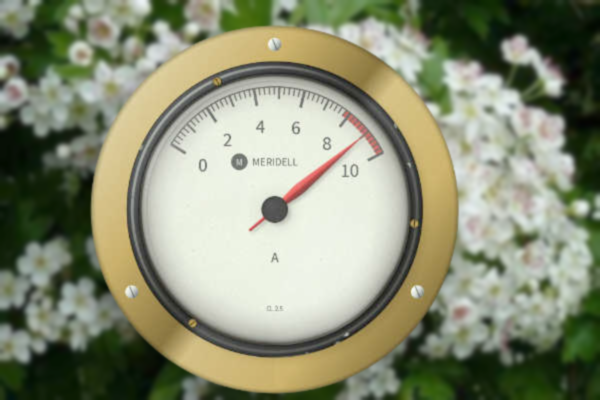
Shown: 9 A
